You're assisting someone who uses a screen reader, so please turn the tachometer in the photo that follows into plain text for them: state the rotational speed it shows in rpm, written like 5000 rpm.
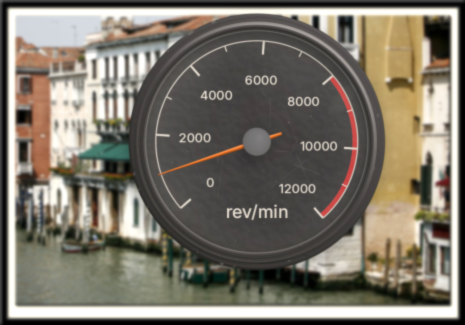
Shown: 1000 rpm
